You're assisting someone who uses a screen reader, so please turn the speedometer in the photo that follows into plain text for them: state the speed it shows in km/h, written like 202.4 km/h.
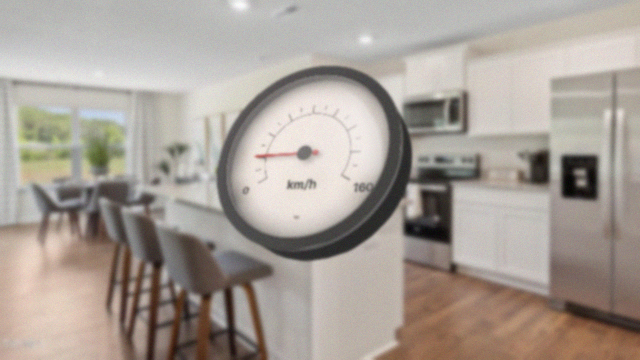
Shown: 20 km/h
